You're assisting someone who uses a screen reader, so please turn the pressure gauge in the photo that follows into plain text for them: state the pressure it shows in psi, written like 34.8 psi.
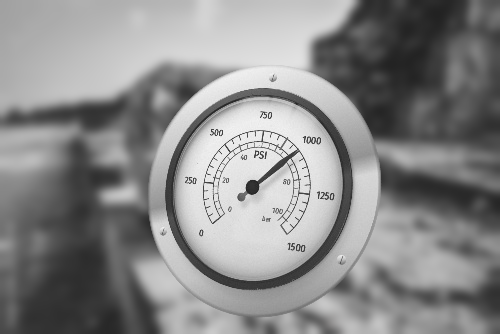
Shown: 1000 psi
